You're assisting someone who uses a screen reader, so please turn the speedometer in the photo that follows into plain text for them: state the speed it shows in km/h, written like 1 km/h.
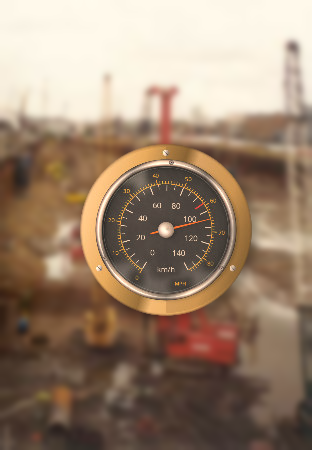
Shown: 105 km/h
